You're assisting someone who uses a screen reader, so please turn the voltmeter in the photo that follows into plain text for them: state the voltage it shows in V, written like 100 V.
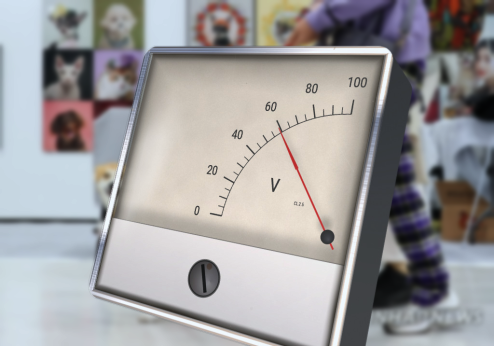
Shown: 60 V
